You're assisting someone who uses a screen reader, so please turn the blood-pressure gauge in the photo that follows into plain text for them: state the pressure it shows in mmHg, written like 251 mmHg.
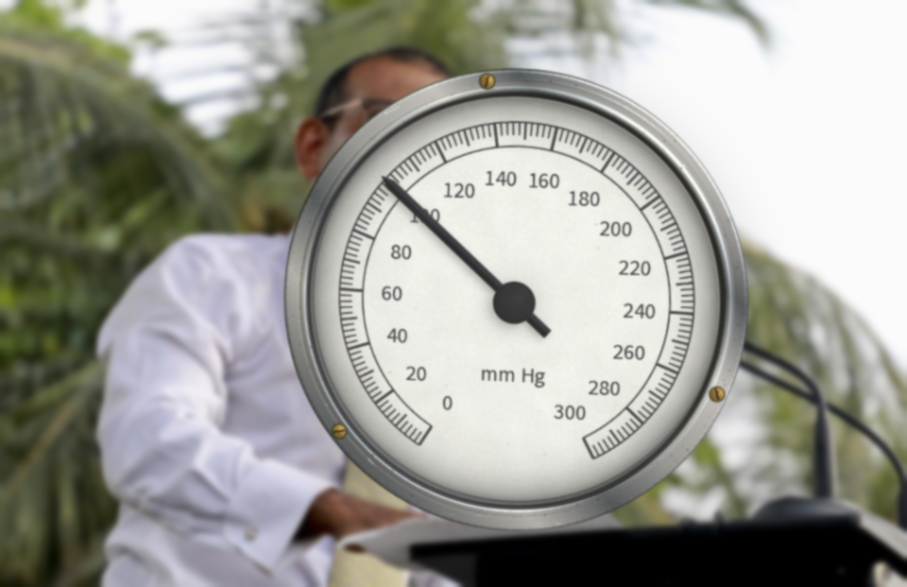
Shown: 100 mmHg
